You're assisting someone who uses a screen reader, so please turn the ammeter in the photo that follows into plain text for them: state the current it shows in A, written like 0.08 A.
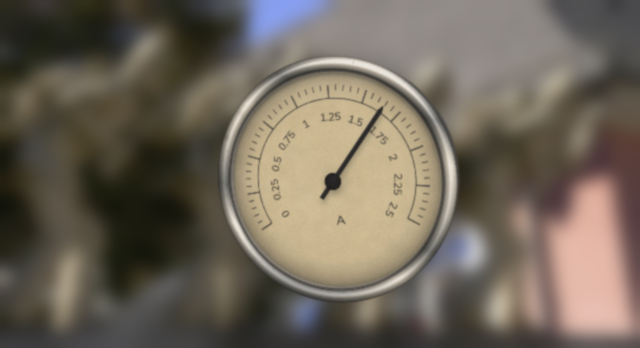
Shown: 1.65 A
